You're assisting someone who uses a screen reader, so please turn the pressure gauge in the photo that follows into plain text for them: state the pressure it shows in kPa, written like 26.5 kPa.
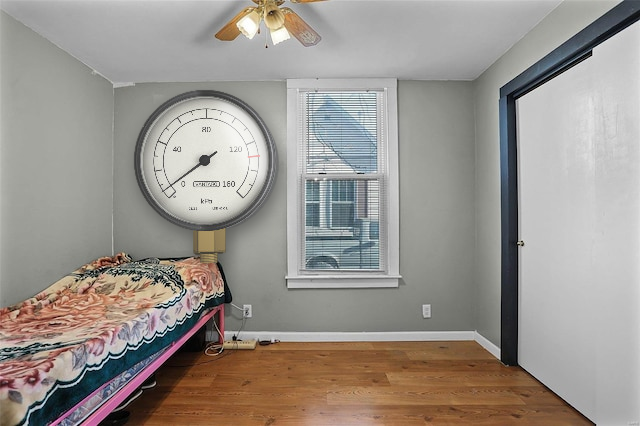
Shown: 5 kPa
